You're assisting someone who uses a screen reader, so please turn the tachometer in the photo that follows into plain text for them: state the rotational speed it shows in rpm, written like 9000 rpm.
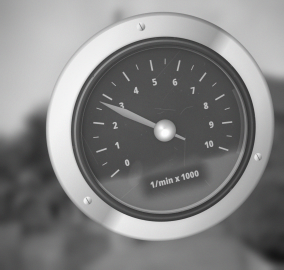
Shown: 2750 rpm
